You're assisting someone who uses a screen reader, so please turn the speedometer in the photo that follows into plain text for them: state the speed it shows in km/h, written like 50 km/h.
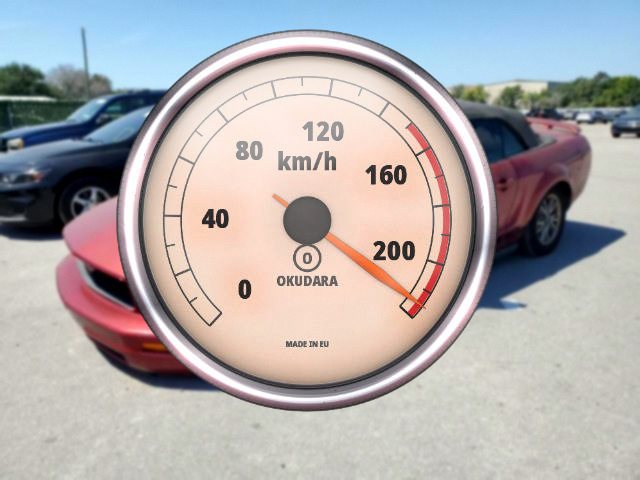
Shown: 215 km/h
